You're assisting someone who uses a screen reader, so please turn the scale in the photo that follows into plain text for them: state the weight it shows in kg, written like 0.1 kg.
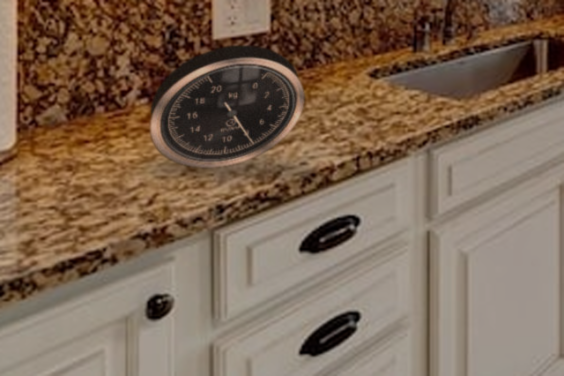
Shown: 8 kg
